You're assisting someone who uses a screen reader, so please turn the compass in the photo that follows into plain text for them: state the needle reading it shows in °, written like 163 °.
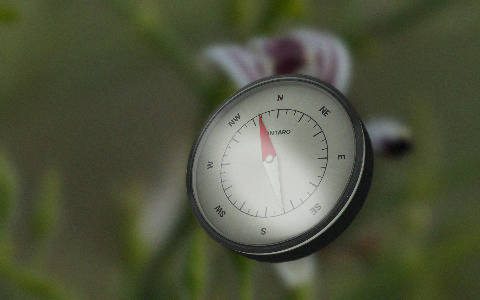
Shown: 340 °
